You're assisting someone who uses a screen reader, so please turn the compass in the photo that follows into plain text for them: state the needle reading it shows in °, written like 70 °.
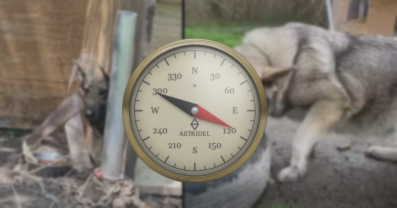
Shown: 115 °
